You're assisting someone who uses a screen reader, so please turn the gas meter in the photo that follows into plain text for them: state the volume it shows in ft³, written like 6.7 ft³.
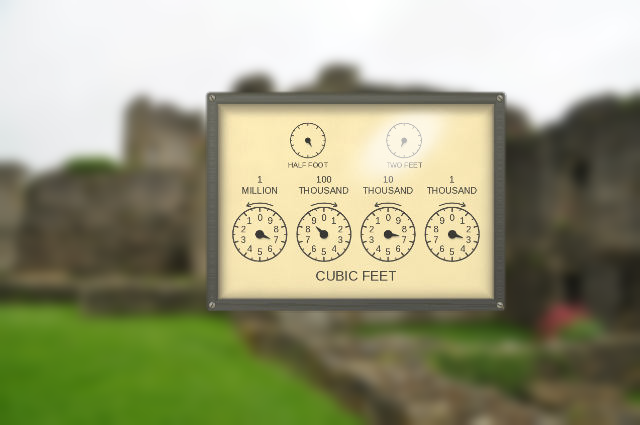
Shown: 687300 ft³
